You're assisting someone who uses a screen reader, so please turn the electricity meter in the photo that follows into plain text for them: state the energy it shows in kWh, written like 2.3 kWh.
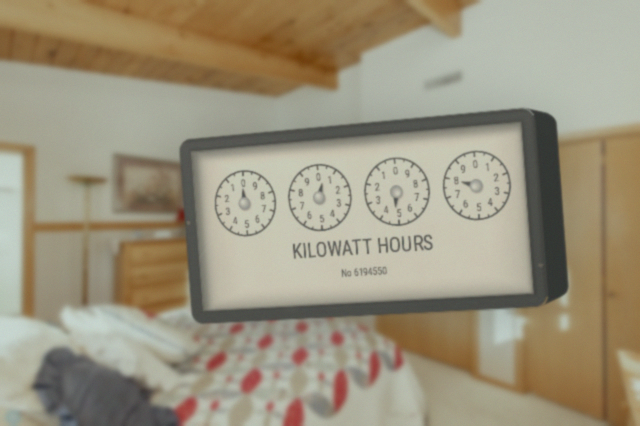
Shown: 48 kWh
